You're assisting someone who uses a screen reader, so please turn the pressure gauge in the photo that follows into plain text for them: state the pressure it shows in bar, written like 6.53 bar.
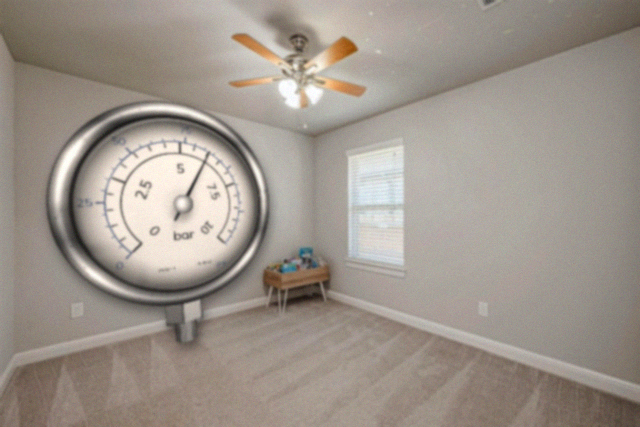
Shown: 6 bar
